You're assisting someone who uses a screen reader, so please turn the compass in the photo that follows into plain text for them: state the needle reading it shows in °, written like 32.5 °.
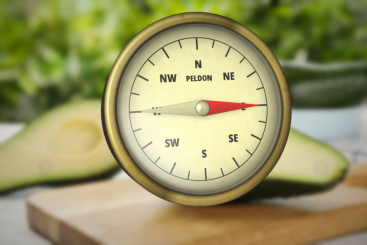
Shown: 90 °
